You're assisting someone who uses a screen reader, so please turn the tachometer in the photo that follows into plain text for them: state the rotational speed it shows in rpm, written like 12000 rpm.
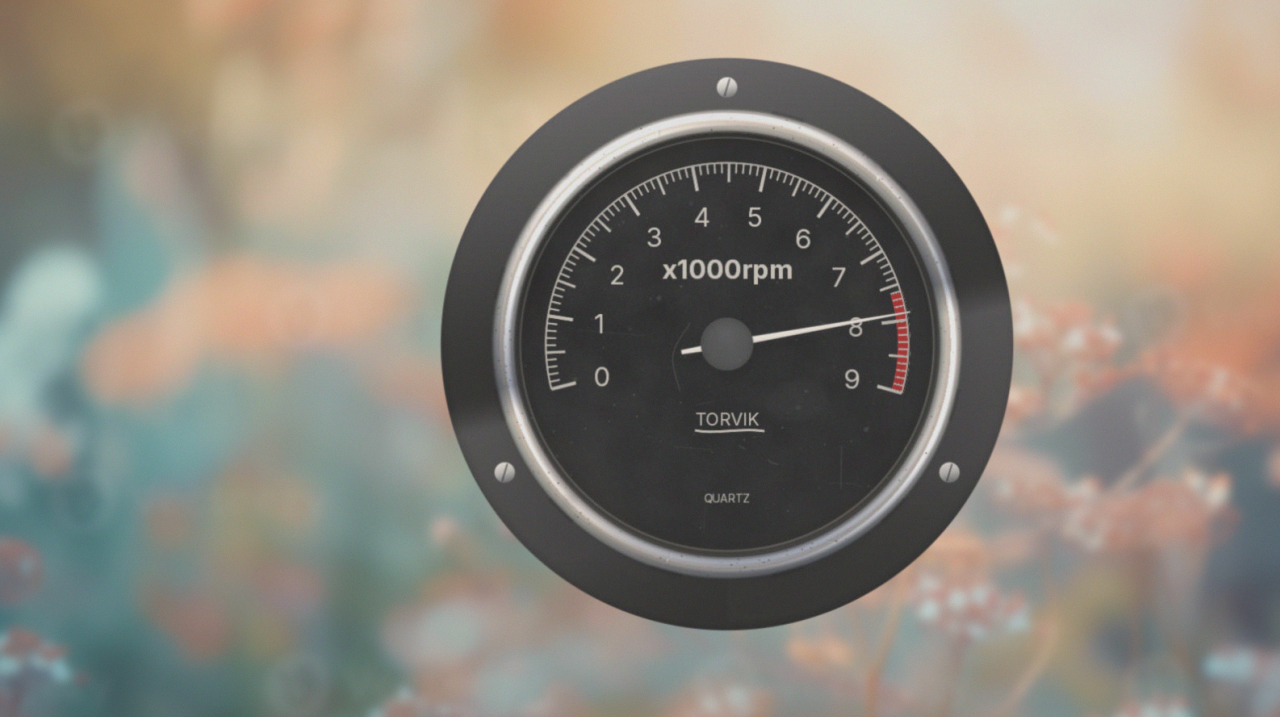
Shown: 7900 rpm
